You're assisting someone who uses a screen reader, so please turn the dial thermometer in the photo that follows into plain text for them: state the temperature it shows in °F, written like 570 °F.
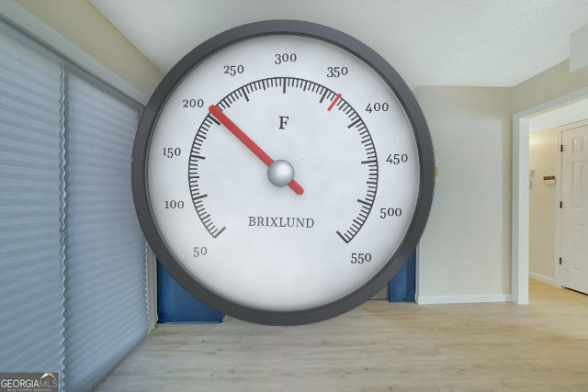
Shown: 210 °F
